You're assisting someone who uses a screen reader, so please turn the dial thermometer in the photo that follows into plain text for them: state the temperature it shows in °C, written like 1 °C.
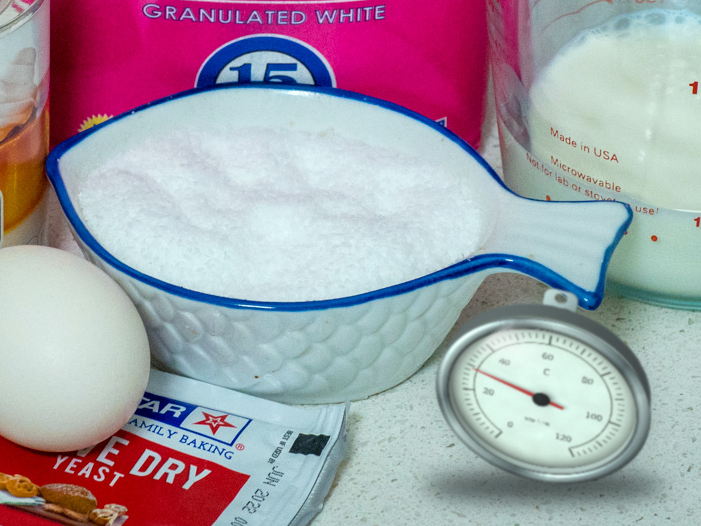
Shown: 30 °C
